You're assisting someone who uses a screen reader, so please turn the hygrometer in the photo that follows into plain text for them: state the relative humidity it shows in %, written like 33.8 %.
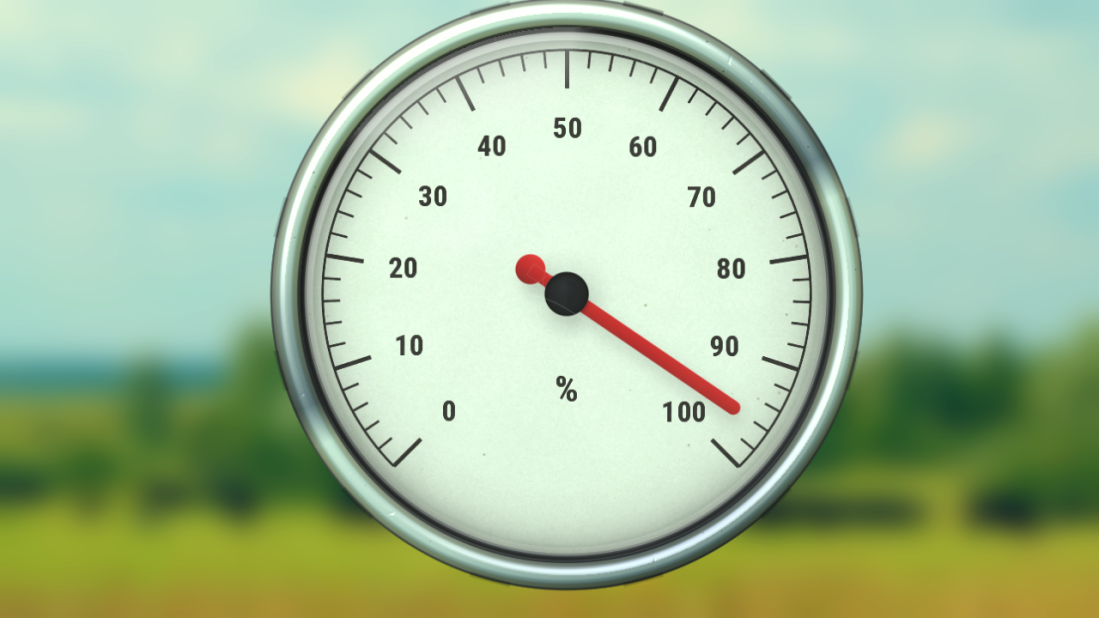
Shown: 96 %
